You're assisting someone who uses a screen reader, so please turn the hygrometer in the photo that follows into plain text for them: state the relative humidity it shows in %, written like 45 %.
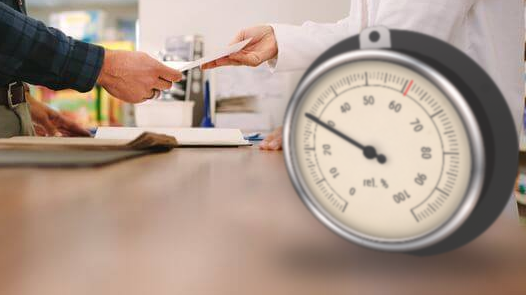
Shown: 30 %
